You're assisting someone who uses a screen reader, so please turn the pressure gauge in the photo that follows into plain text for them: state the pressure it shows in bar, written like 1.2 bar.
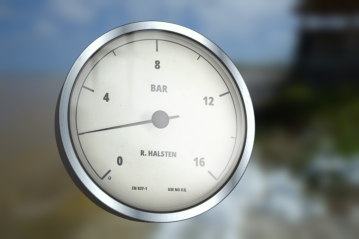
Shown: 2 bar
